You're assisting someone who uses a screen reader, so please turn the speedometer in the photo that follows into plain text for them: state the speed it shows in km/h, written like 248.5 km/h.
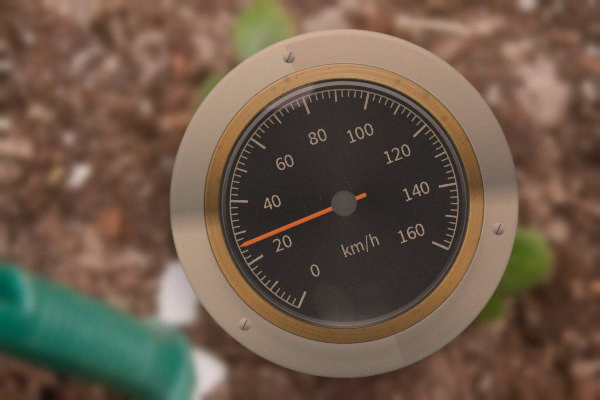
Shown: 26 km/h
